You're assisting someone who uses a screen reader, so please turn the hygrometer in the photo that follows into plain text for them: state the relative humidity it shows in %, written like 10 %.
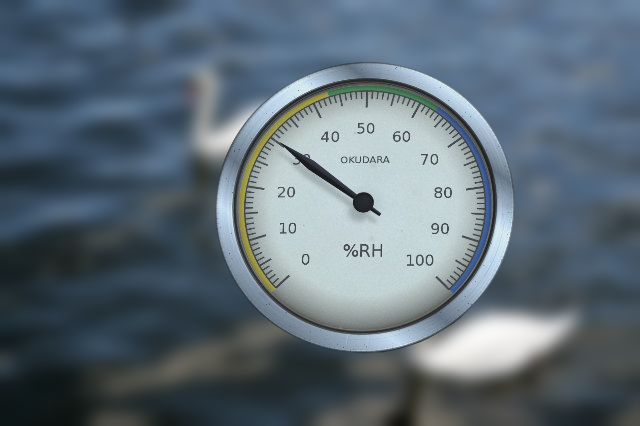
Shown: 30 %
